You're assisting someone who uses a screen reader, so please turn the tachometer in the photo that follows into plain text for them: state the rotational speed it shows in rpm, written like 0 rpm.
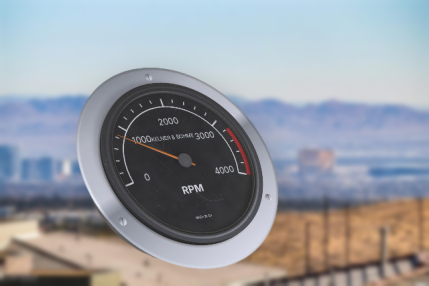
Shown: 800 rpm
